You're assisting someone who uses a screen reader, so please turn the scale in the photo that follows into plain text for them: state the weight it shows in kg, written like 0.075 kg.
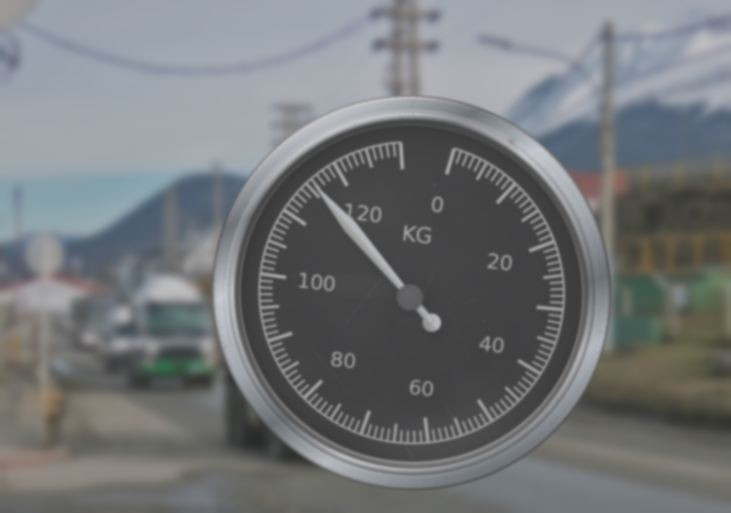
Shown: 116 kg
